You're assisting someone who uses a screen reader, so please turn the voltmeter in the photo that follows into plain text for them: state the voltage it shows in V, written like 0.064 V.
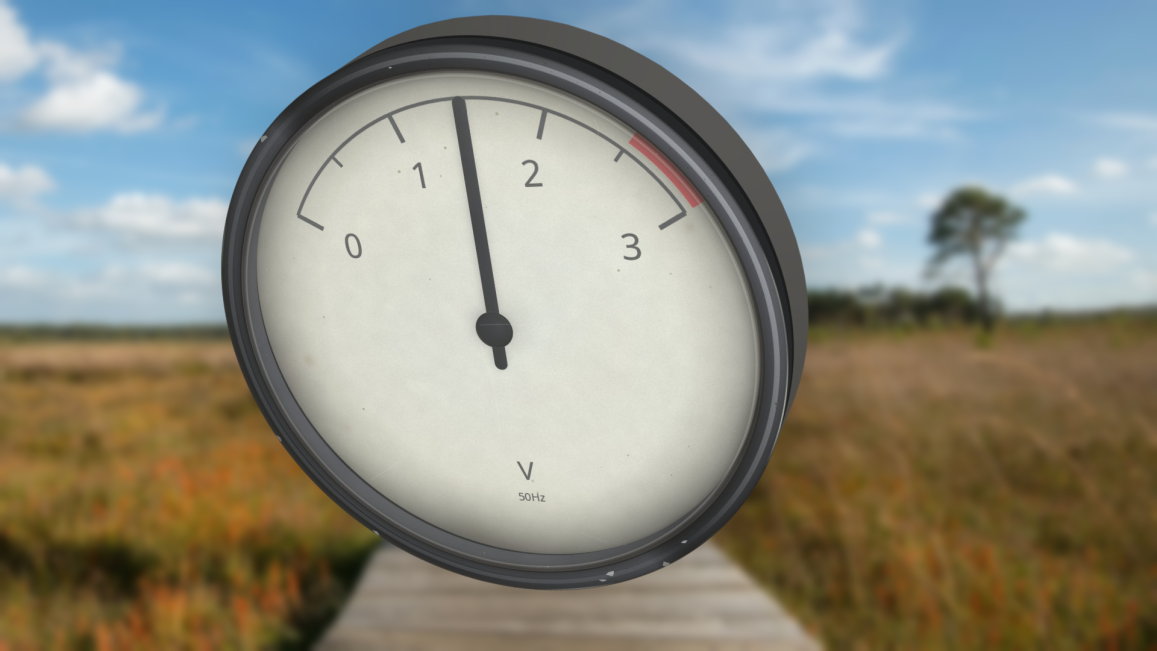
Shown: 1.5 V
